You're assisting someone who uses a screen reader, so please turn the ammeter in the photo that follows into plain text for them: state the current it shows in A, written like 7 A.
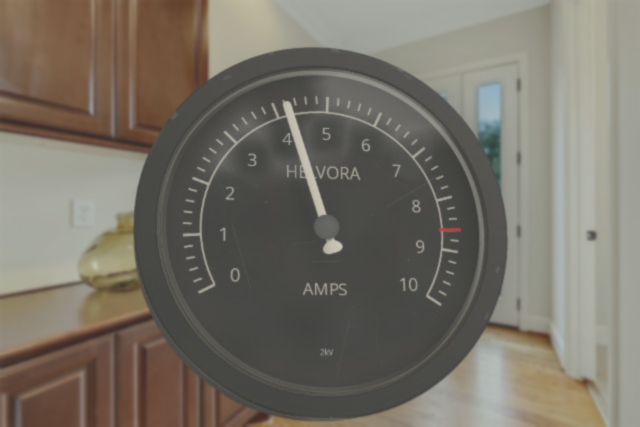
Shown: 4.2 A
